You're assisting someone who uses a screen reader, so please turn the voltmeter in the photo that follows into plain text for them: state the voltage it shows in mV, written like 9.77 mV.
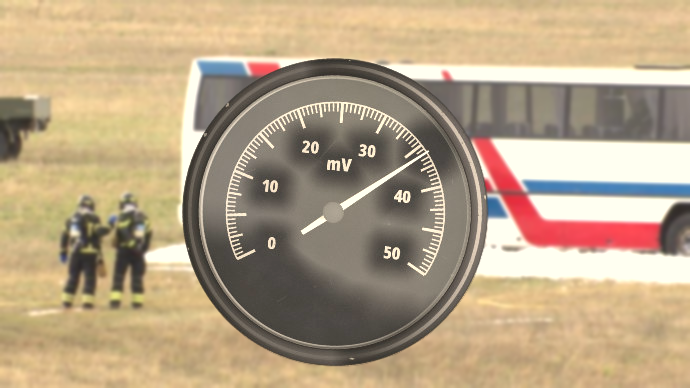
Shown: 36 mV
